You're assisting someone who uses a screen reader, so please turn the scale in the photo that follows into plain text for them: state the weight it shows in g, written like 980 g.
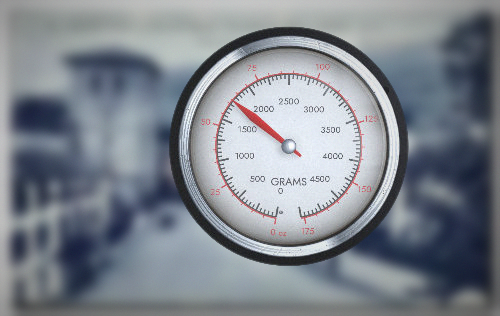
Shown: 1750 g
